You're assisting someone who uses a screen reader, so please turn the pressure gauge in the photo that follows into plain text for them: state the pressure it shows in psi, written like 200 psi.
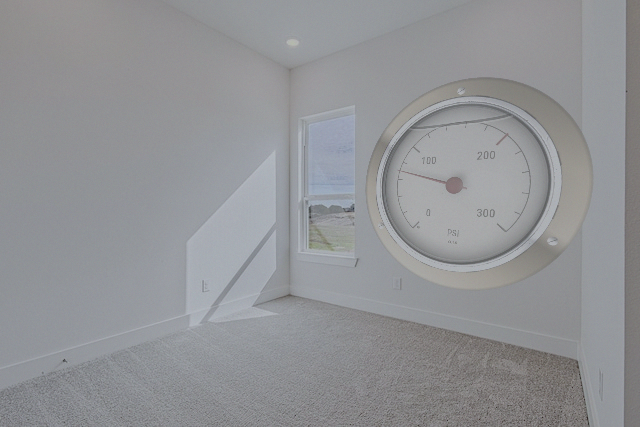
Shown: 70 psi
